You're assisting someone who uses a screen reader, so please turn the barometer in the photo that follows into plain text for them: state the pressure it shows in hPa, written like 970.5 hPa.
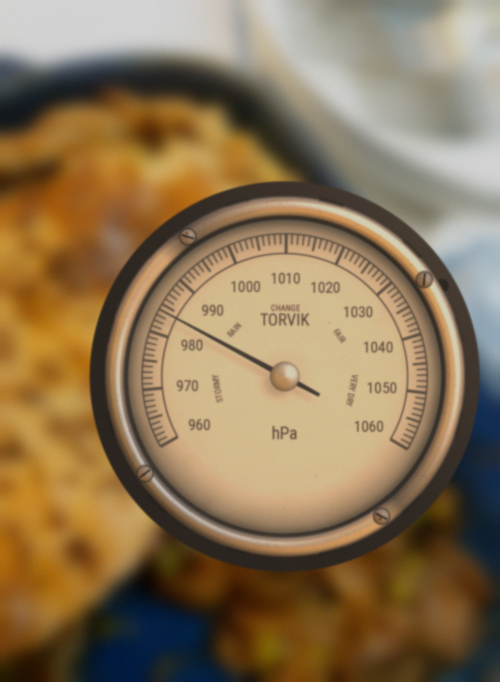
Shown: 984 hPa
